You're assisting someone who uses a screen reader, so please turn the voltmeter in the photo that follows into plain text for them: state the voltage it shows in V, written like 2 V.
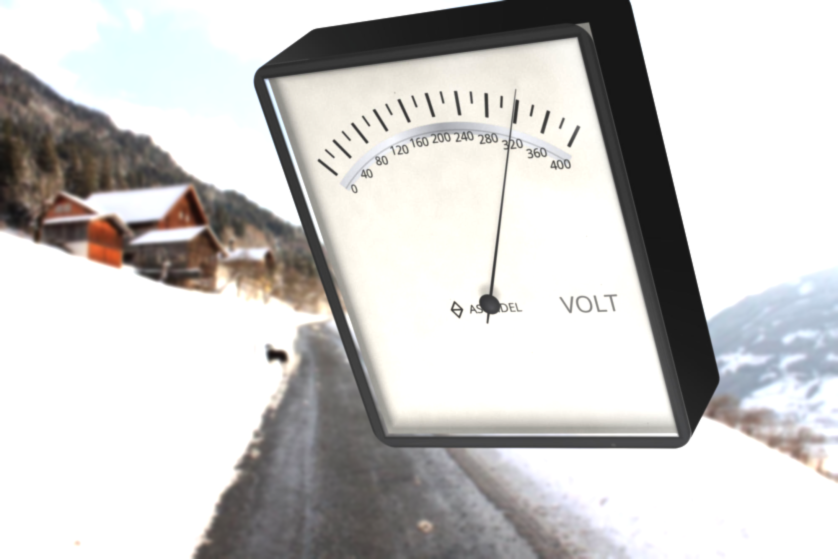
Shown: 320 V
